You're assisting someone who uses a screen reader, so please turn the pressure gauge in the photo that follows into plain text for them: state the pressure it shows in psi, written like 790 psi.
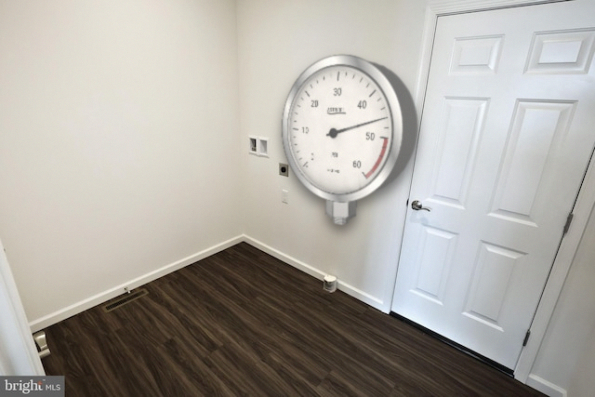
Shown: 46 psi
